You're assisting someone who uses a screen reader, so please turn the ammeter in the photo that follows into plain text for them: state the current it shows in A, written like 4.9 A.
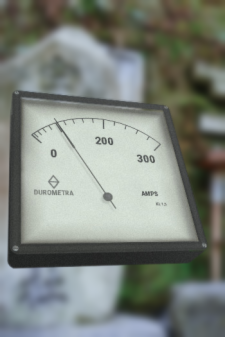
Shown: 100 A
